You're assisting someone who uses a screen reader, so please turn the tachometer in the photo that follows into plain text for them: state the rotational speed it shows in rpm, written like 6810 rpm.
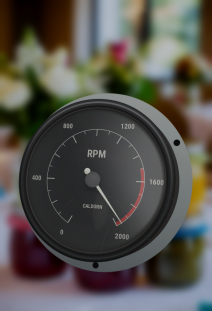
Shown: 1950 rpm
